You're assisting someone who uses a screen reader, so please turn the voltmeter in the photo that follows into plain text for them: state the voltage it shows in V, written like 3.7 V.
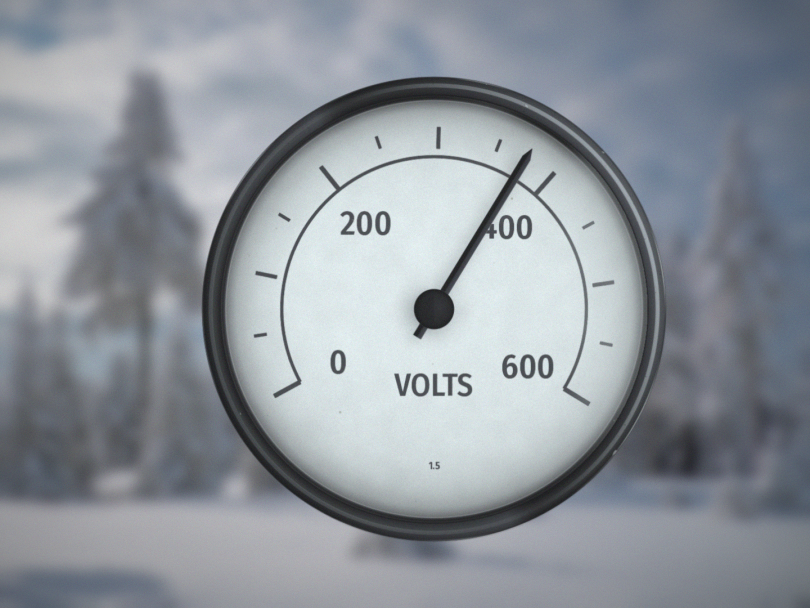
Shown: 375 V
